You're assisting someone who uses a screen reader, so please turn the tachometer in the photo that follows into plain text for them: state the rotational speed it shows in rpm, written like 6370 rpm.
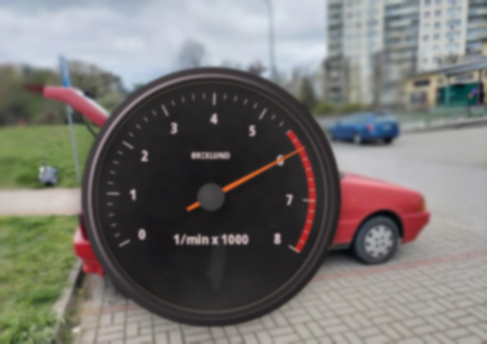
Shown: 6000 rpm
